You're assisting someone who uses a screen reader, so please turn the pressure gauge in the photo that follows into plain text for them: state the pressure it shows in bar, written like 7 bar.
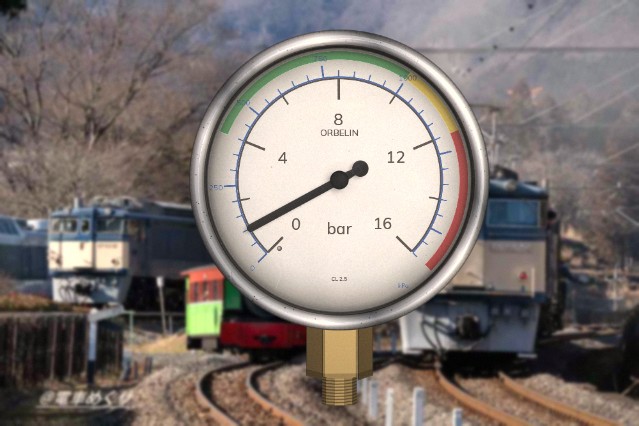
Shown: 1 bar
